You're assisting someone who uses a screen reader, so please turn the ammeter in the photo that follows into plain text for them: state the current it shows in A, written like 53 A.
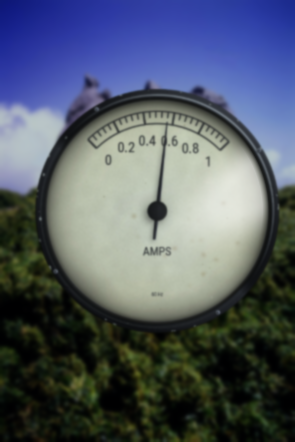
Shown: 0.56 A
